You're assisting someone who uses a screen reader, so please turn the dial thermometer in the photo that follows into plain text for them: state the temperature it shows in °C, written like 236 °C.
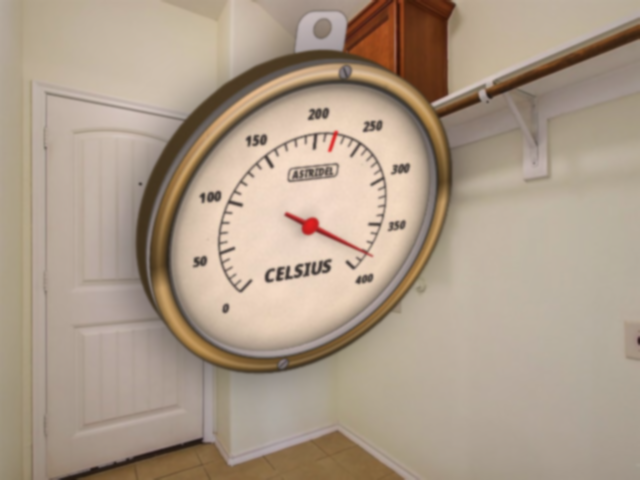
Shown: 380 °C
